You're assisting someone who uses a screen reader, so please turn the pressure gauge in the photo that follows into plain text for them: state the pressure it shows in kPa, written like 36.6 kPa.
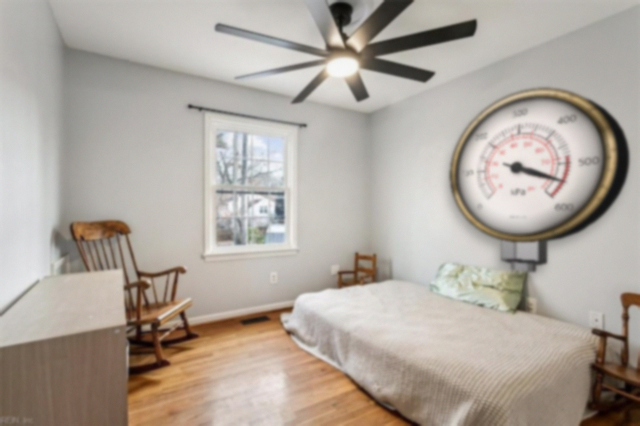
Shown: 550 kPa
